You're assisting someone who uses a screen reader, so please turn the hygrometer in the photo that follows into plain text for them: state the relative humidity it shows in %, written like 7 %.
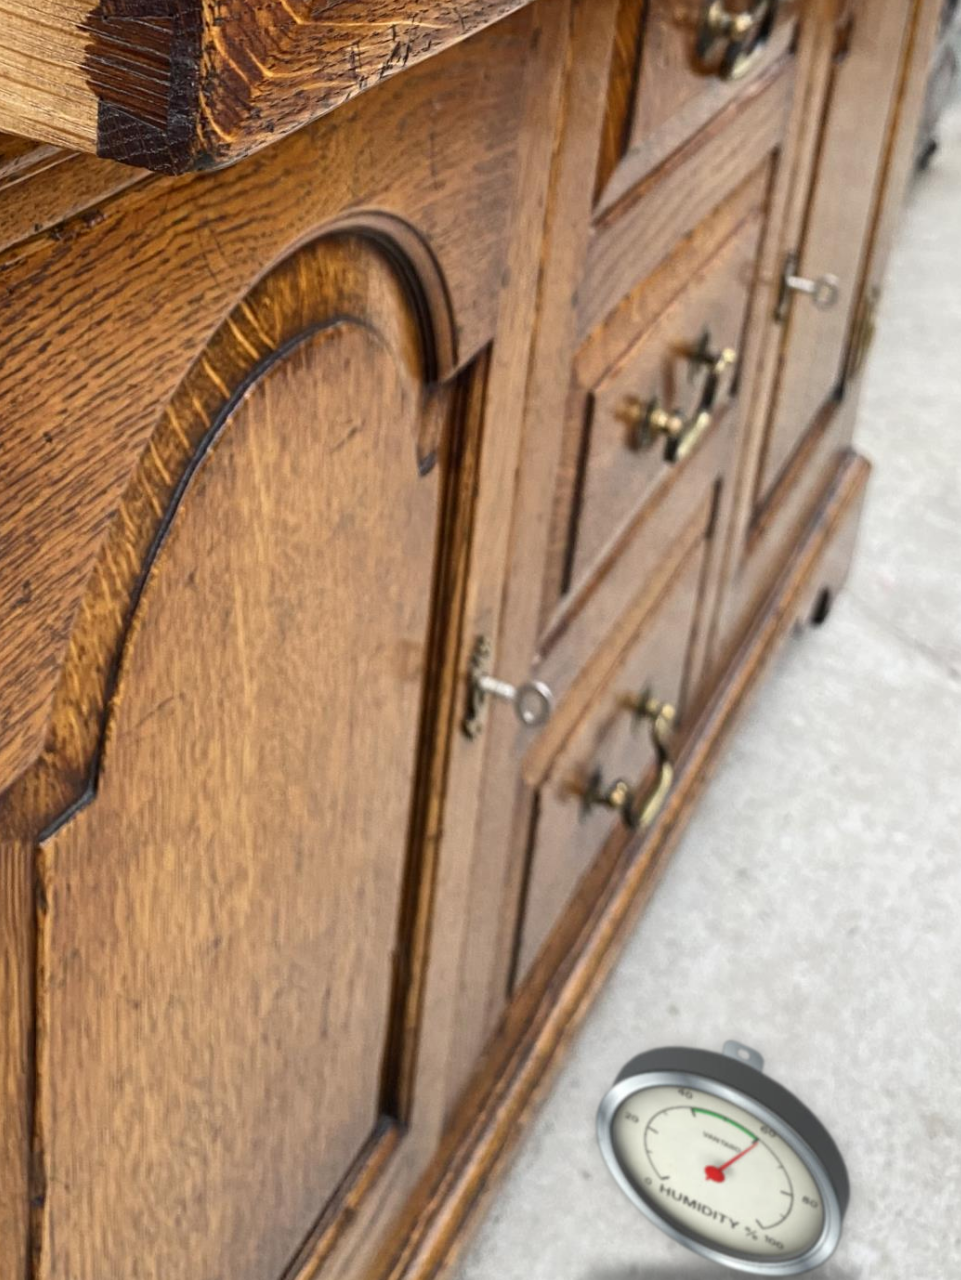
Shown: 60 %
